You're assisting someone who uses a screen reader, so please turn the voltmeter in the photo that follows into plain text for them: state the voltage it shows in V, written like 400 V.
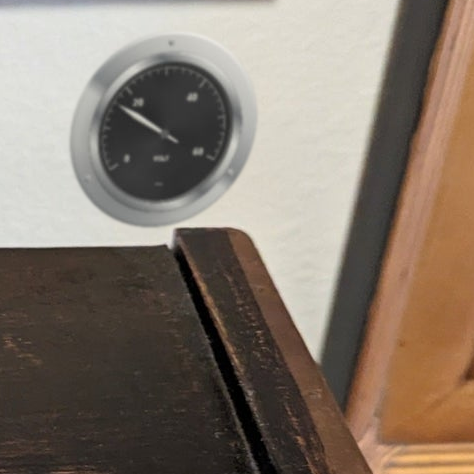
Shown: 16 V
